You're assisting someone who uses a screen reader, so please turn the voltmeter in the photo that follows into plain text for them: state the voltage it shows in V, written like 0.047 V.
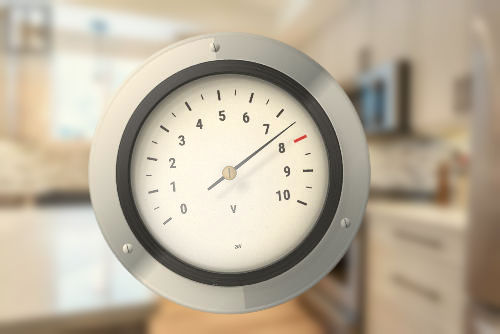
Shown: 7.5 V
